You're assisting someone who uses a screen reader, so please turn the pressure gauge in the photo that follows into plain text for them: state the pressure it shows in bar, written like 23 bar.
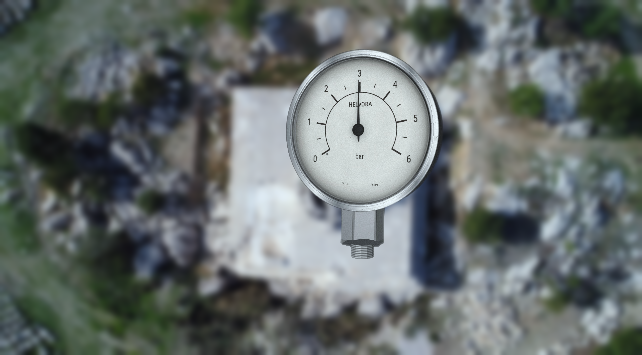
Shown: 3 bar
